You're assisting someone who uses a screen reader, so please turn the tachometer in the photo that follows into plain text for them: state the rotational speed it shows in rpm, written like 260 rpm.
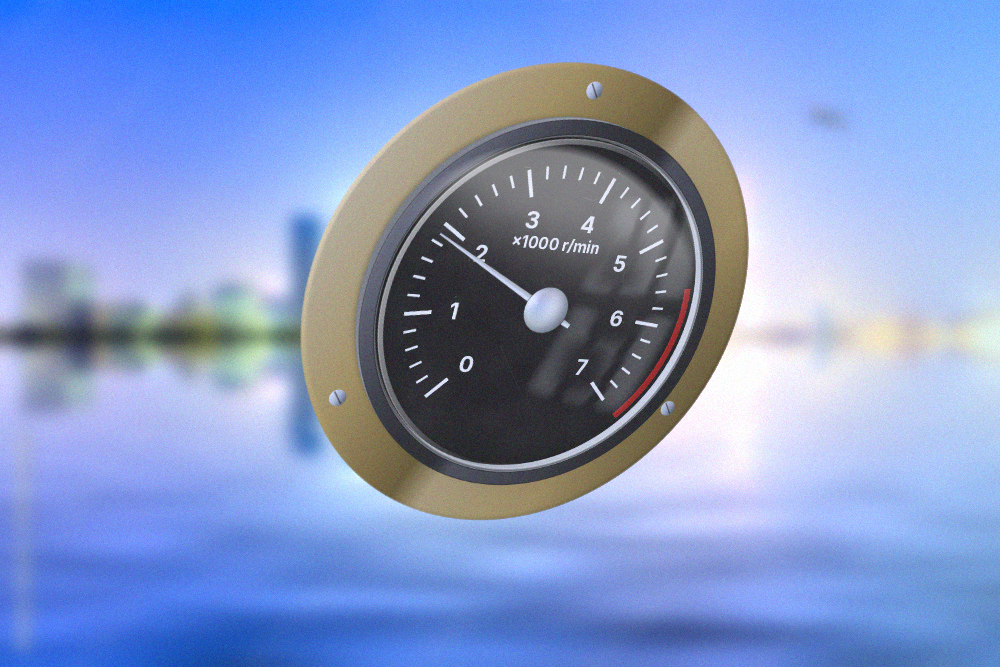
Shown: 1900 rpm
